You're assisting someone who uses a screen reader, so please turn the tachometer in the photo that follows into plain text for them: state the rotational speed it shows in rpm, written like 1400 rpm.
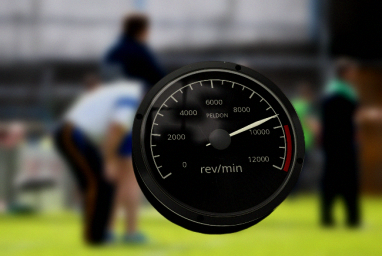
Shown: 9500 rpm
